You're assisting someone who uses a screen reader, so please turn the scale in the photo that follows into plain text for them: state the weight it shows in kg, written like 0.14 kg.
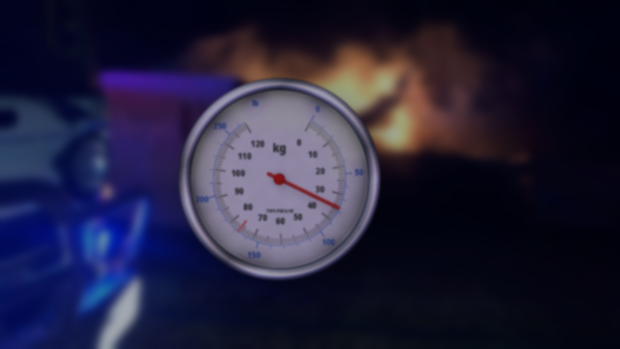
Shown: 35 kg
